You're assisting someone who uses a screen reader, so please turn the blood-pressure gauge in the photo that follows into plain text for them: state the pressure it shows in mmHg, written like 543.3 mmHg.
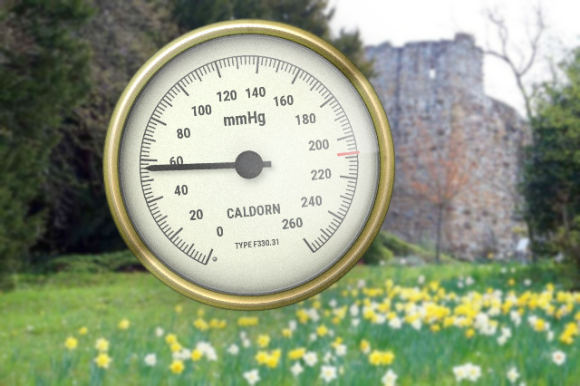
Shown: 56 mmHg
